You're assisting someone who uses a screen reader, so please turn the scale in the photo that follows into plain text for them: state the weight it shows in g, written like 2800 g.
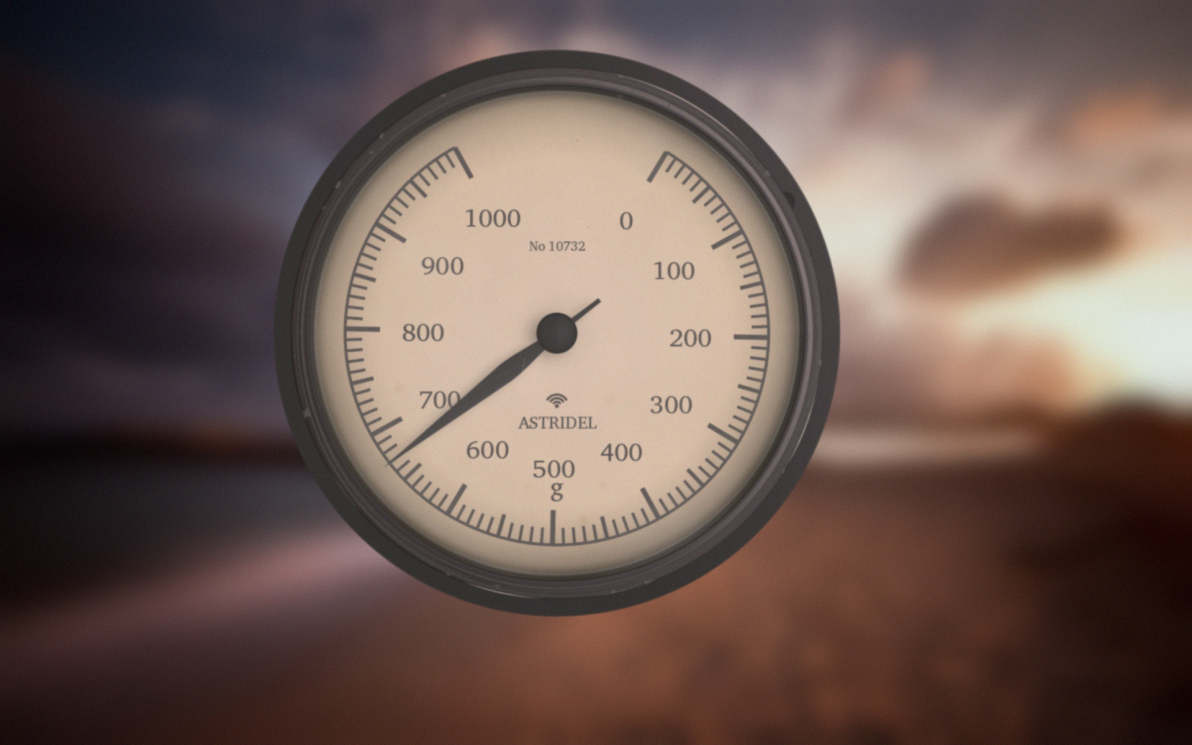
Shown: 670 g
